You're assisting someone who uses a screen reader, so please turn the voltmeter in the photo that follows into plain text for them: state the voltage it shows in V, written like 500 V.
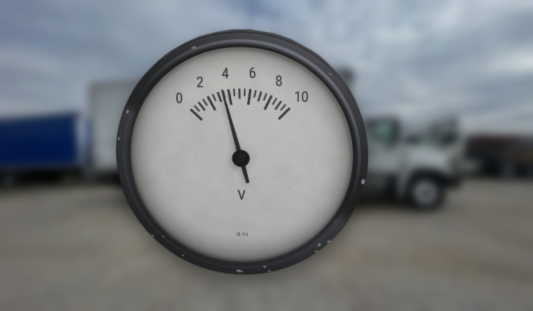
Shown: 3.5 V
